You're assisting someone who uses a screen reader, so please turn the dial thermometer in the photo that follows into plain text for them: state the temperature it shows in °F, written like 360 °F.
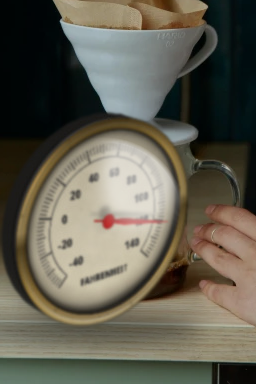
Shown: 120 °F
